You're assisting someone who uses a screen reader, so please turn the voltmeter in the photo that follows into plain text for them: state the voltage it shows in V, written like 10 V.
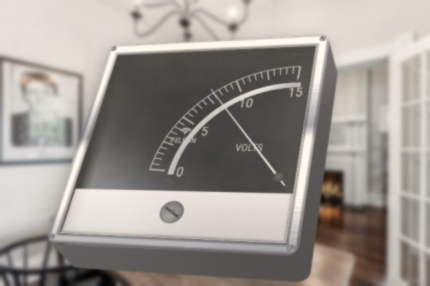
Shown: 8 V
